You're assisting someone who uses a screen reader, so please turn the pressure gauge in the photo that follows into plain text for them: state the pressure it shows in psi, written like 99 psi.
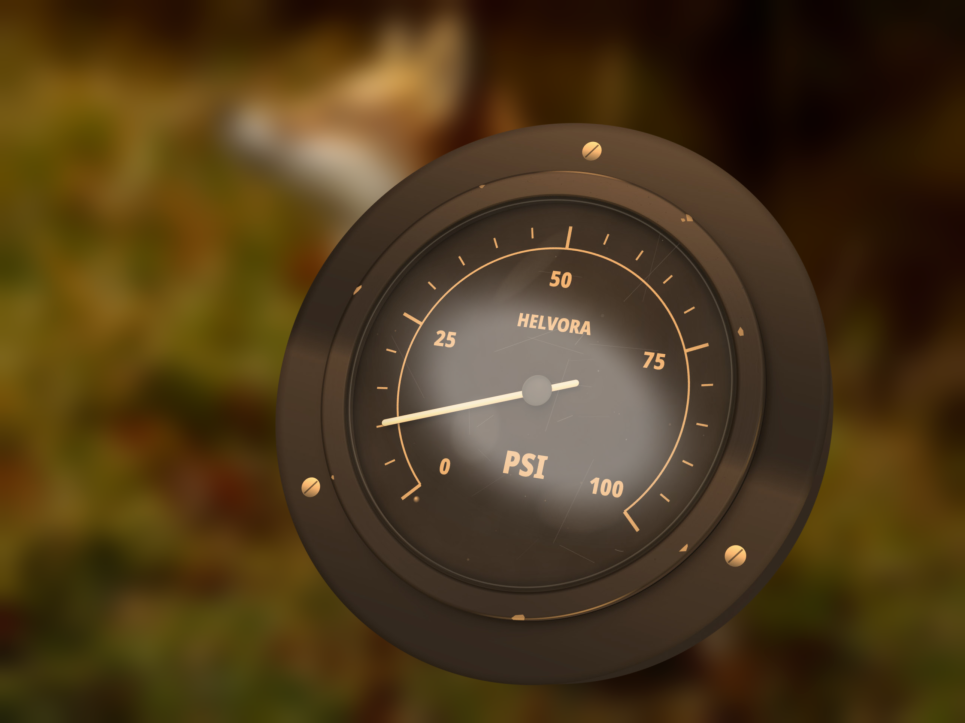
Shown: 10 psi
